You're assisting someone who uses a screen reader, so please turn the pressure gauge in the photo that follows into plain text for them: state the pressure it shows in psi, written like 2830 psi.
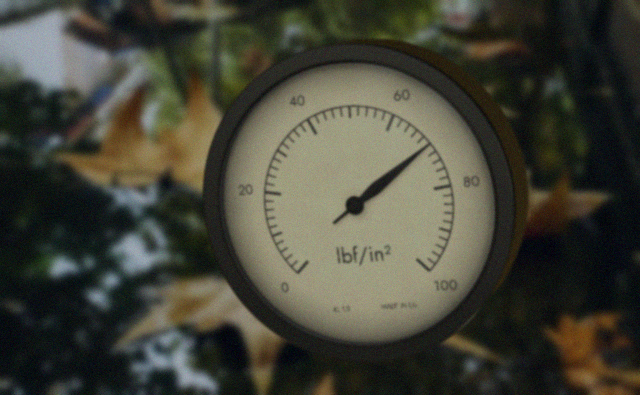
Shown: 70 psi
